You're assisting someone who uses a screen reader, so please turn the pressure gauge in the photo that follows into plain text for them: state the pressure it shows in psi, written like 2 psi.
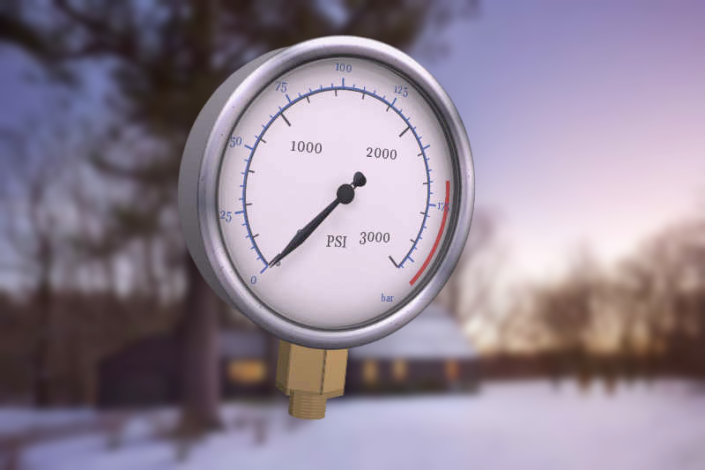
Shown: 0 psi
